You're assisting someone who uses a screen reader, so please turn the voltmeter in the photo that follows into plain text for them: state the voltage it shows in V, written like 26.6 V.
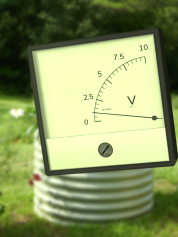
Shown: 1 V
